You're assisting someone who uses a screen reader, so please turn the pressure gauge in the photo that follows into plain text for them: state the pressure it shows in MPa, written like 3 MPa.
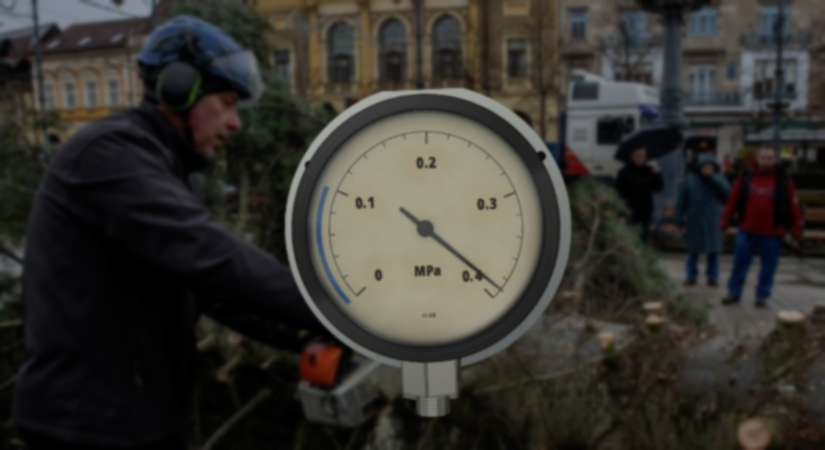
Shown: 0.39 MPa
